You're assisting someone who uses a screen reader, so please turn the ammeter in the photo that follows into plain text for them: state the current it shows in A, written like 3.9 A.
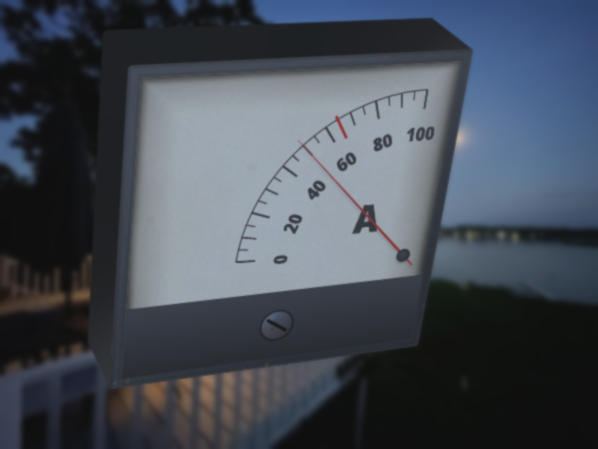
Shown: 50 A
